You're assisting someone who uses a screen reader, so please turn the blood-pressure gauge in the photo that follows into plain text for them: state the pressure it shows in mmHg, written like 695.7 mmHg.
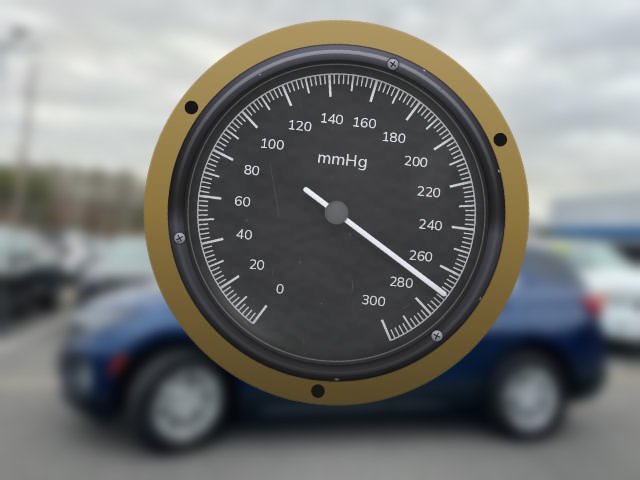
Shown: 270 mmHg
